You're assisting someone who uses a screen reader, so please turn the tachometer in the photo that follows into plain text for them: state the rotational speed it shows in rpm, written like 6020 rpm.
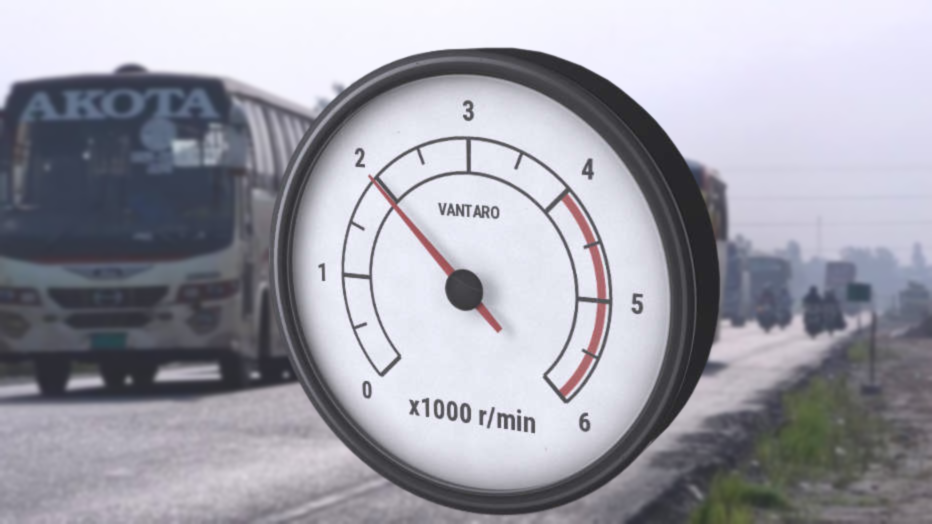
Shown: 2000 rpm
